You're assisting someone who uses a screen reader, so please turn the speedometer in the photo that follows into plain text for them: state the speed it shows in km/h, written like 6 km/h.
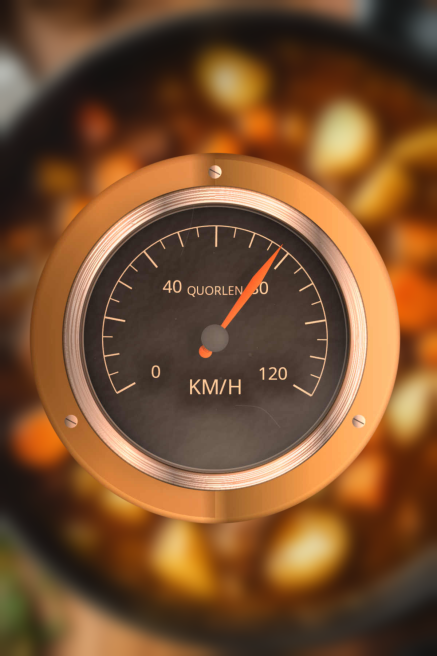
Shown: 77.5 km/h
